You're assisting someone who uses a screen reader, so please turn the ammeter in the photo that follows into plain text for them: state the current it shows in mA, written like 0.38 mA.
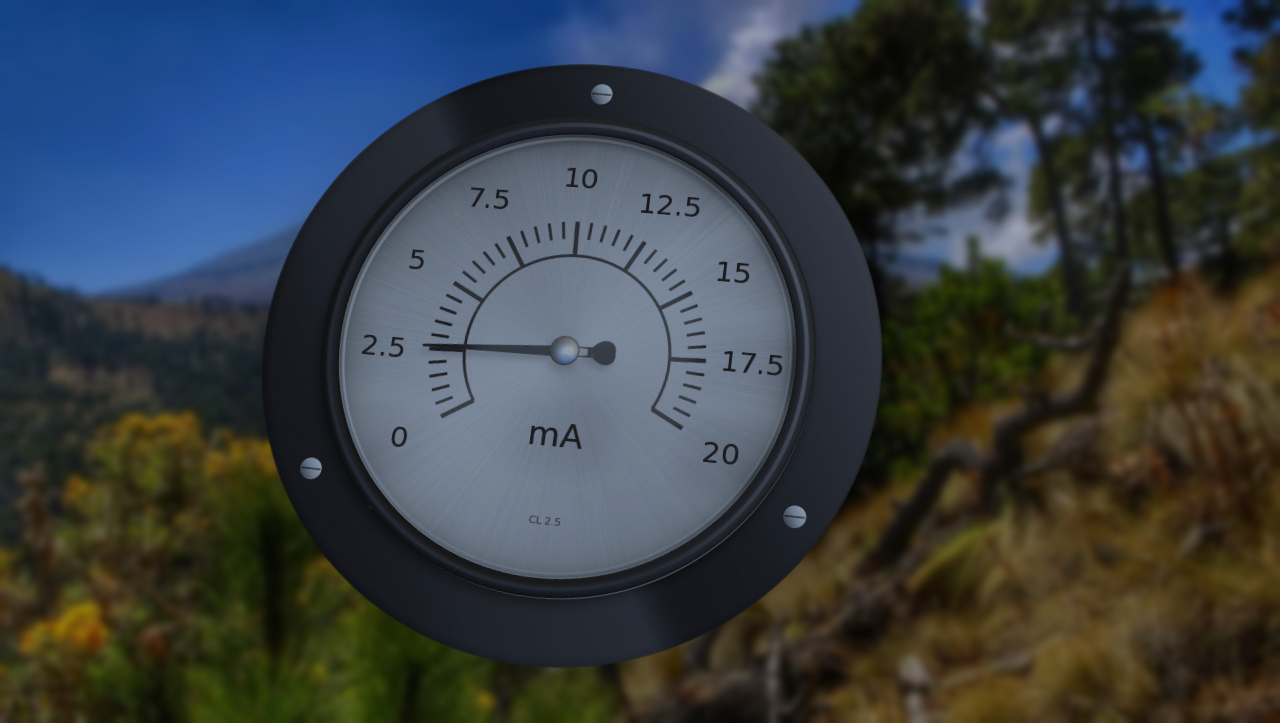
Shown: 2.5 mA
